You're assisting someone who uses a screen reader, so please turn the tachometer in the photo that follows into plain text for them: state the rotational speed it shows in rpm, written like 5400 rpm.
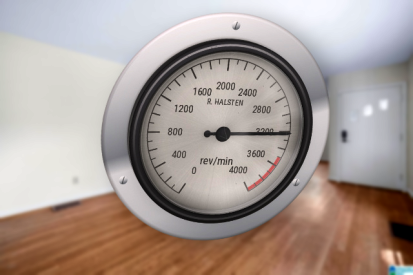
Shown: 3200 rpm
